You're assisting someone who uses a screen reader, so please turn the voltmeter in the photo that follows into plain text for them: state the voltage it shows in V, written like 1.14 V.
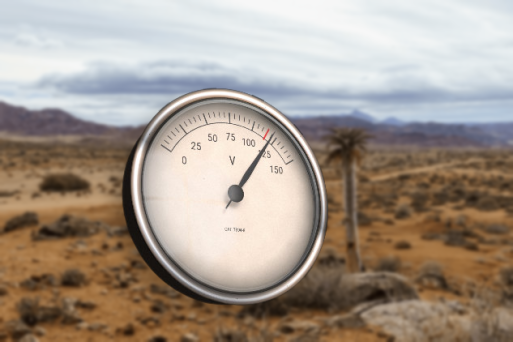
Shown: 120 V
